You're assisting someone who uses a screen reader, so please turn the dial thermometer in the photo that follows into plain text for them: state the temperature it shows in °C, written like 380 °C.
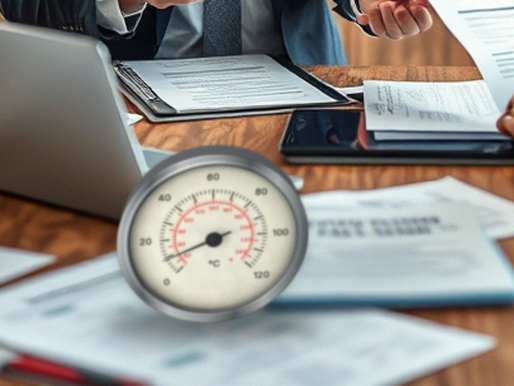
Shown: 10 °C
